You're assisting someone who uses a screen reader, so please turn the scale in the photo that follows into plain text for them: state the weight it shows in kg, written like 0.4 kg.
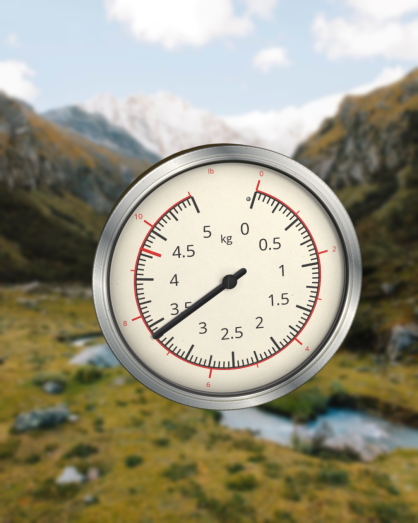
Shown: 3.4 kg
